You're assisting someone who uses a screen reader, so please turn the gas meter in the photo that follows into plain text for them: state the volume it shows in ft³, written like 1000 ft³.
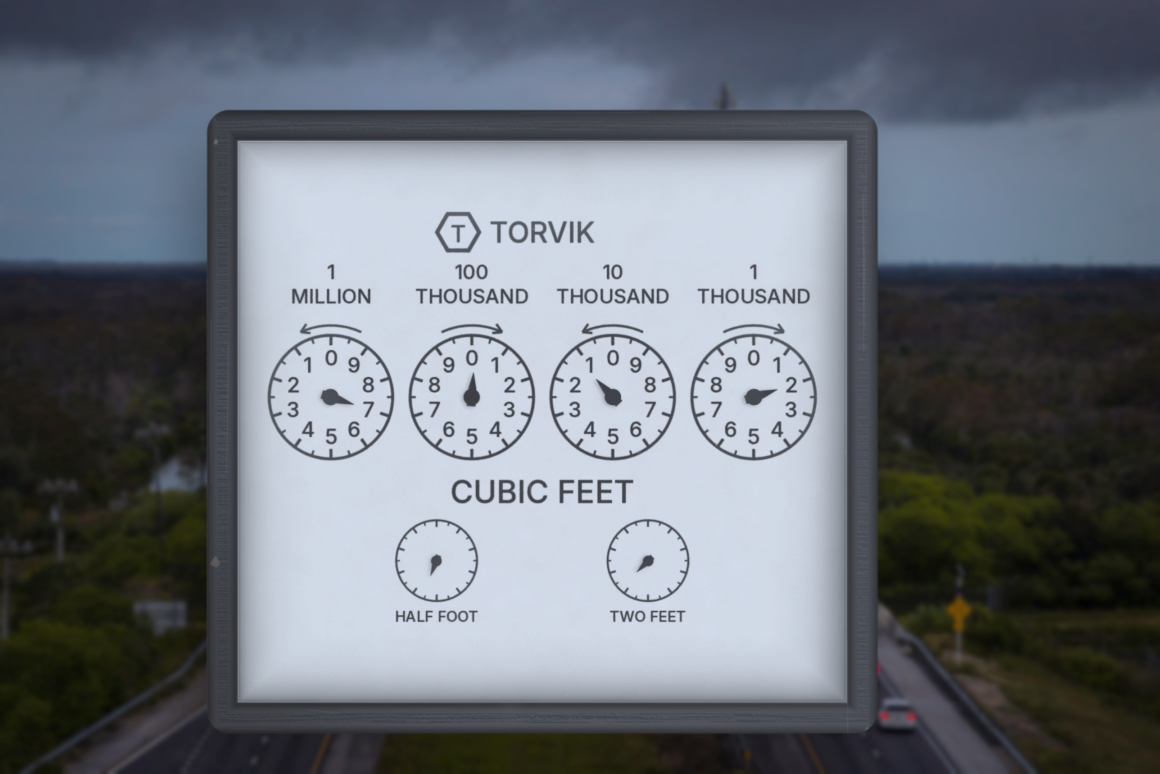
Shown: 701200 ft³
